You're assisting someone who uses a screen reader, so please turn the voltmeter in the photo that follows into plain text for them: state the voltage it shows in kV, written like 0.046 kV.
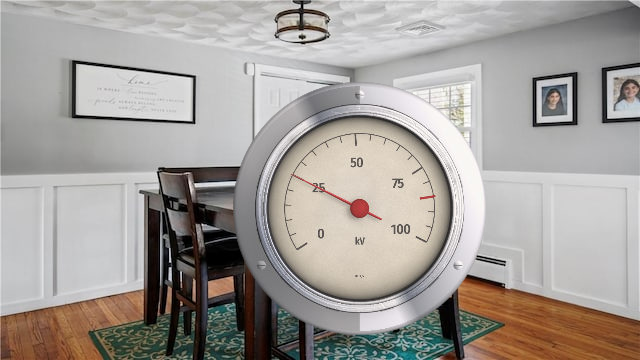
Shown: 25 kV
